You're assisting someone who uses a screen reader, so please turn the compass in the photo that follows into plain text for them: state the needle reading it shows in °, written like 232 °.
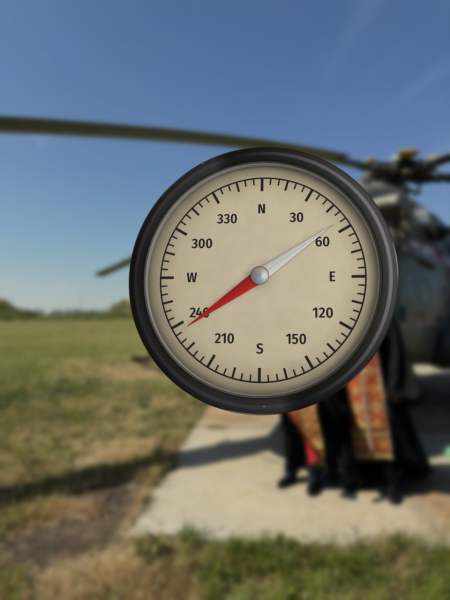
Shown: 235 °
